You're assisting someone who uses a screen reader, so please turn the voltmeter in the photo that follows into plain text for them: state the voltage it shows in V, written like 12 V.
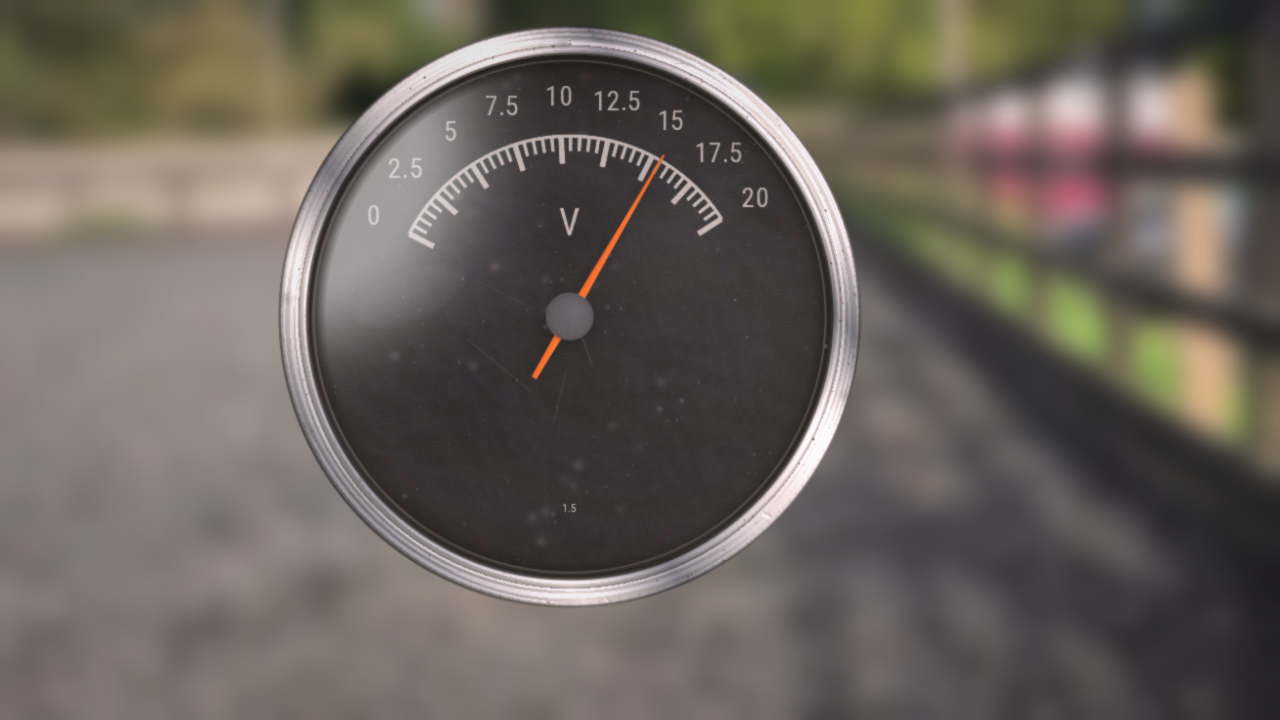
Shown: 15.5 V
